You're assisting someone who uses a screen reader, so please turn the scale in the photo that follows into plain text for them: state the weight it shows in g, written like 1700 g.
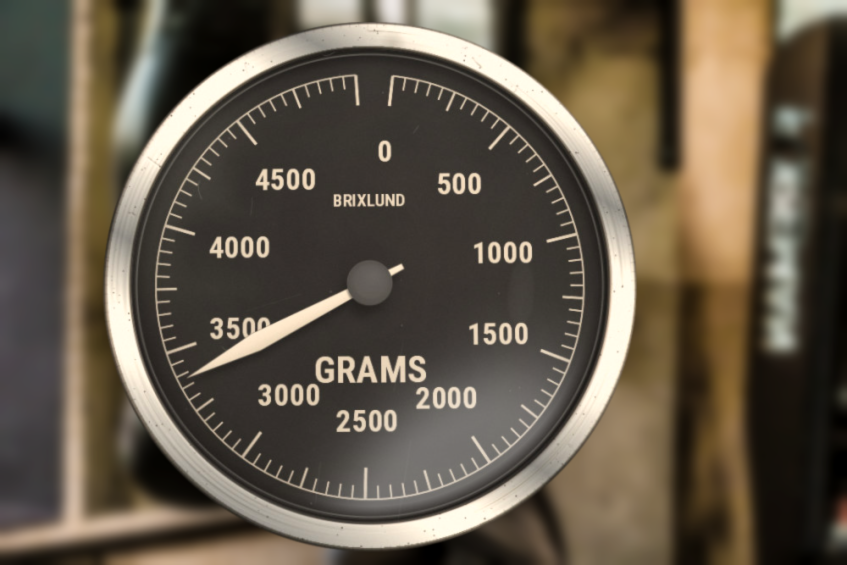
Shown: 3375 g
